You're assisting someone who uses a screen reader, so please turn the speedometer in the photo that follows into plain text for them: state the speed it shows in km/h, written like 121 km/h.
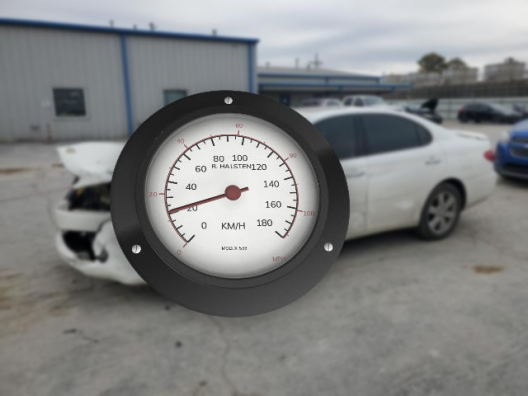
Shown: 20 km/h
